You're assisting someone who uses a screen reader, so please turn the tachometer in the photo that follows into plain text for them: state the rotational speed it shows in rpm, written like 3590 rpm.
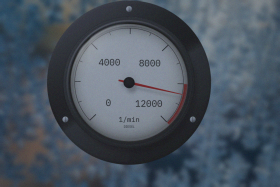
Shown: 10500 rpm
